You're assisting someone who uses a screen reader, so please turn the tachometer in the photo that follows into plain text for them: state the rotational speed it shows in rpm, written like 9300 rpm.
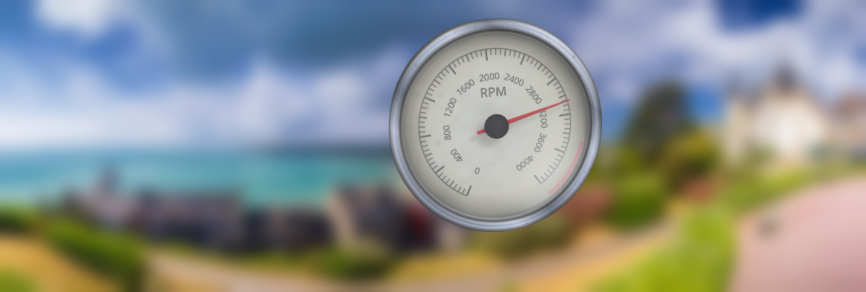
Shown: 3050 rpm
